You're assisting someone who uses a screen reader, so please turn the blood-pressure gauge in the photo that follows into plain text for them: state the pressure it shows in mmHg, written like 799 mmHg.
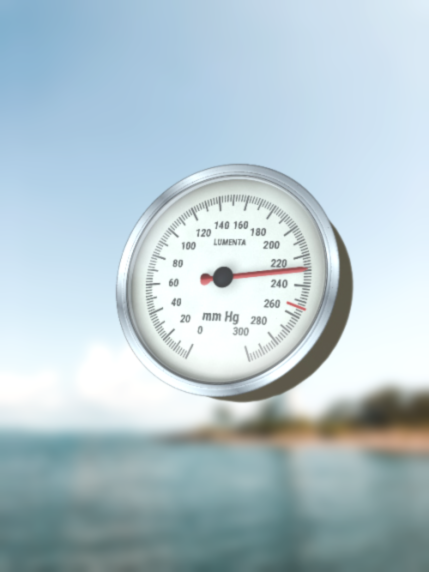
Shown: 230 mmHg
